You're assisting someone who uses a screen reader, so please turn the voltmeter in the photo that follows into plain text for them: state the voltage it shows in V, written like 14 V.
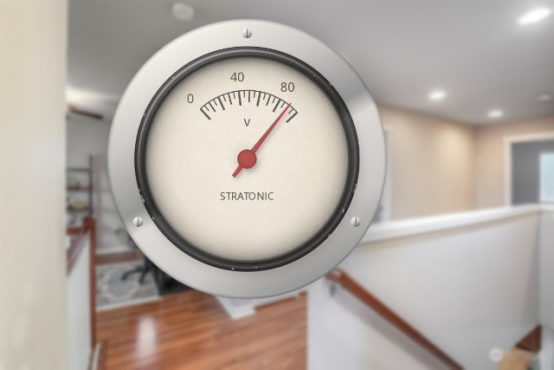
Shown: 90 V
